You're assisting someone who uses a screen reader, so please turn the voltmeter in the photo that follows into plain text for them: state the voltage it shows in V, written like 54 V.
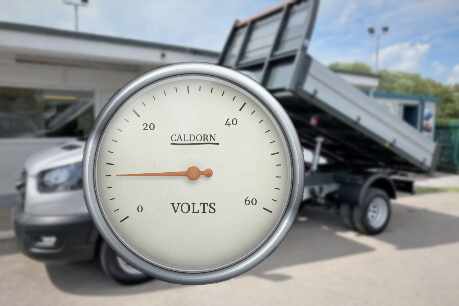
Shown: 8 V
